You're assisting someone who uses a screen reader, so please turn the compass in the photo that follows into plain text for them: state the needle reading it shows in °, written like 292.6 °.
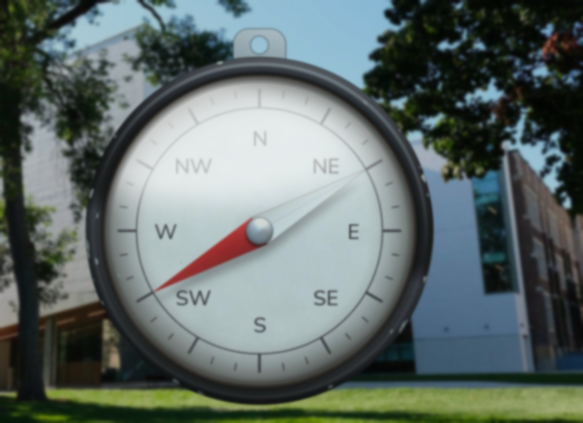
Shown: 240 °
